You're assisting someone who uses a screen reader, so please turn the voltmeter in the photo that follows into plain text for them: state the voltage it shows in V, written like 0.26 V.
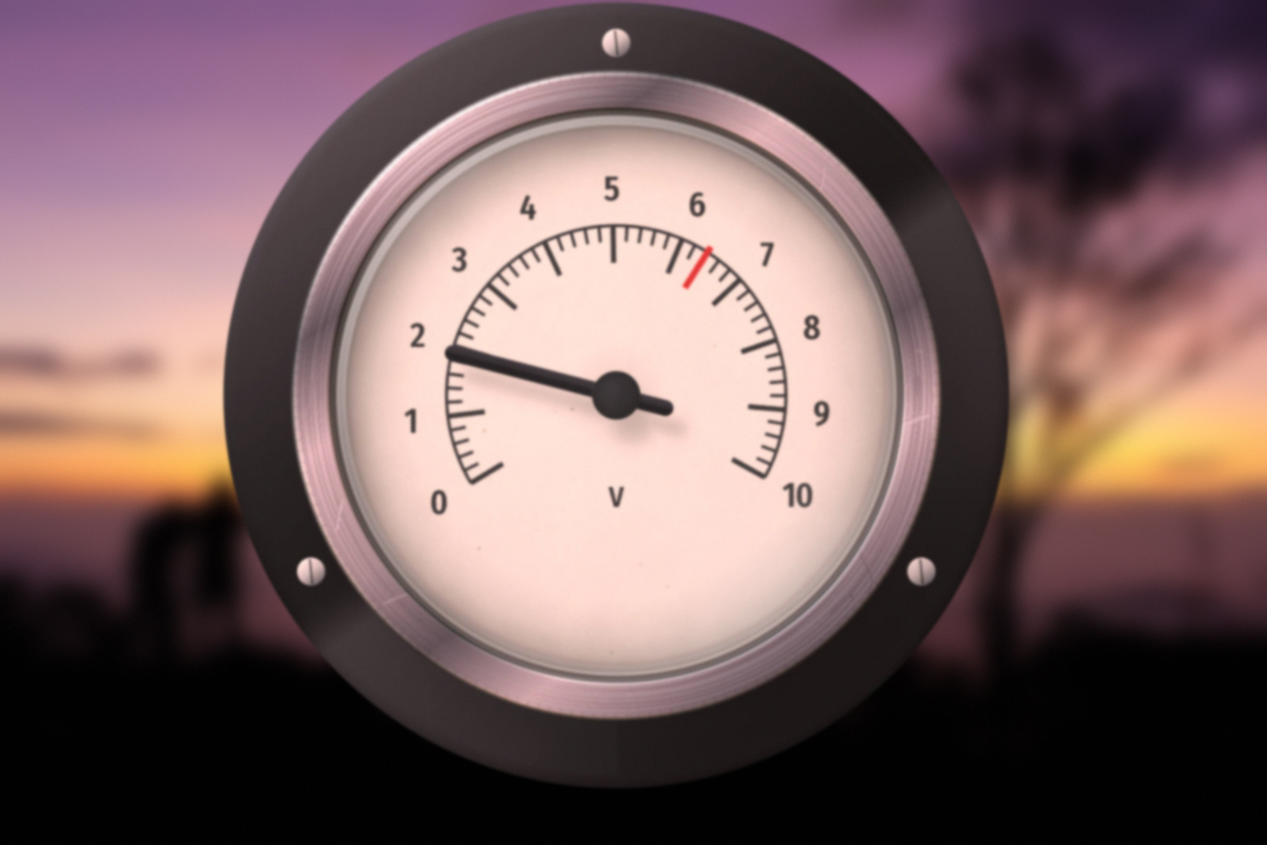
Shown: 1.9 V
